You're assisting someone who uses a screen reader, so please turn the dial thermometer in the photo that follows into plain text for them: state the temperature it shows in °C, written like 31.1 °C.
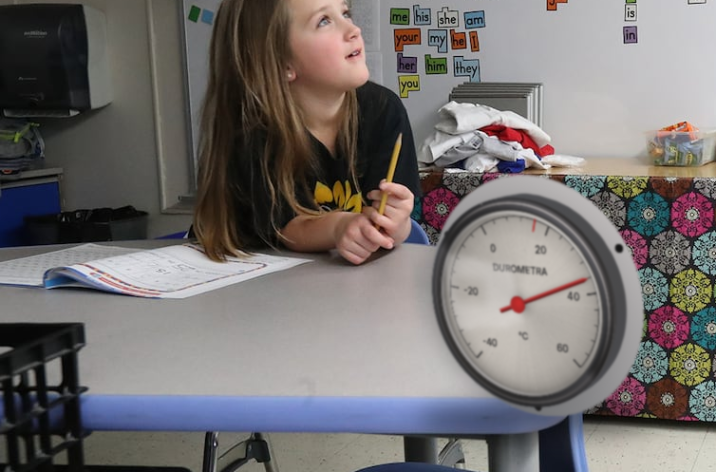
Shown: 36 °C
